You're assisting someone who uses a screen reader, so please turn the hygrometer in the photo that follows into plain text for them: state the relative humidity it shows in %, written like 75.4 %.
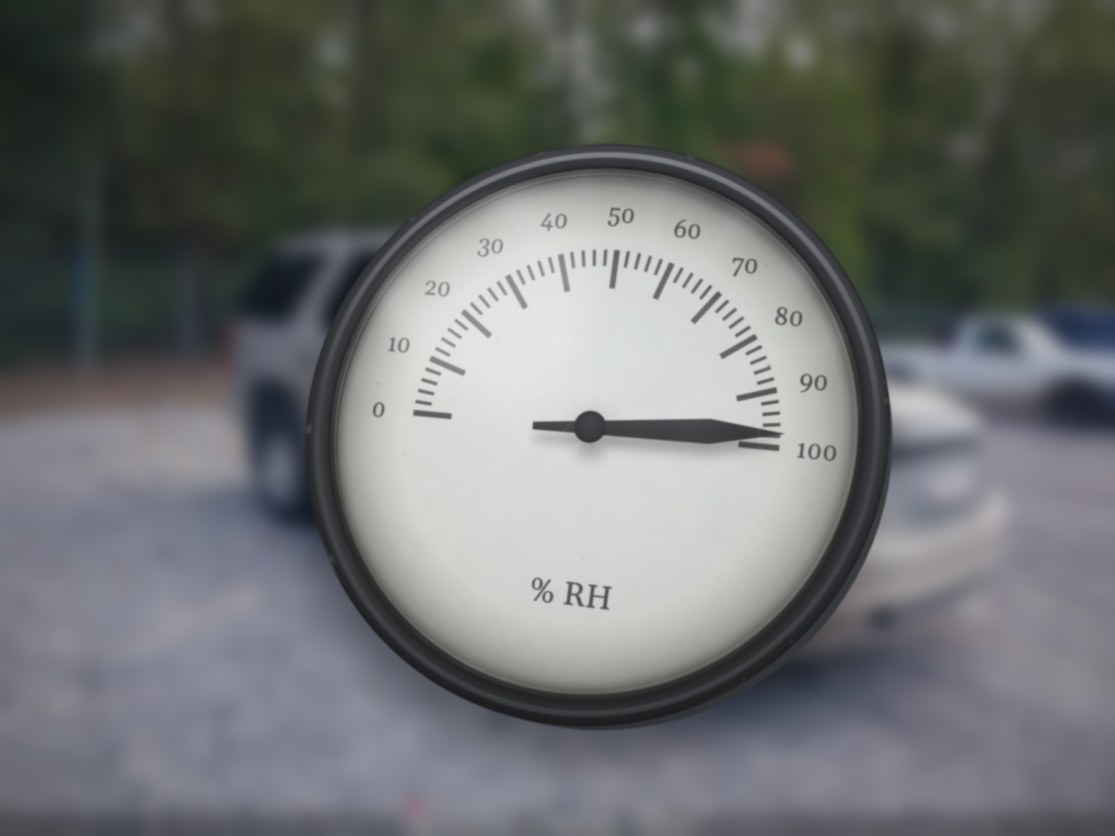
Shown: 98 %
